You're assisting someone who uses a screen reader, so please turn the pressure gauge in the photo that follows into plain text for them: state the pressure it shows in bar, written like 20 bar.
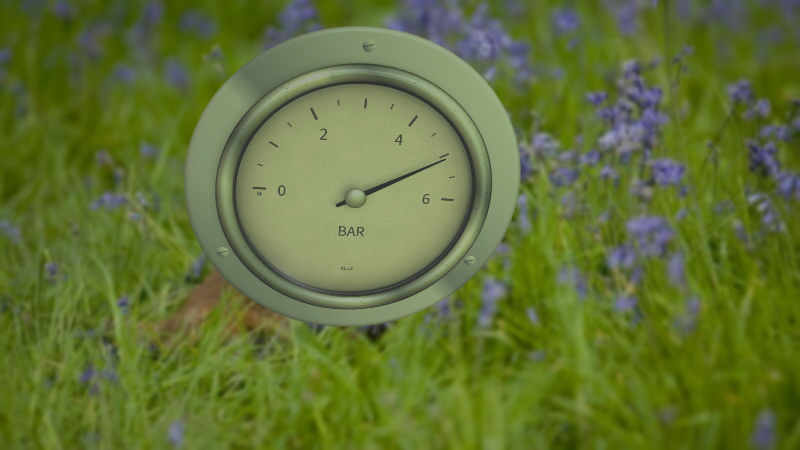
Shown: 5 bar
